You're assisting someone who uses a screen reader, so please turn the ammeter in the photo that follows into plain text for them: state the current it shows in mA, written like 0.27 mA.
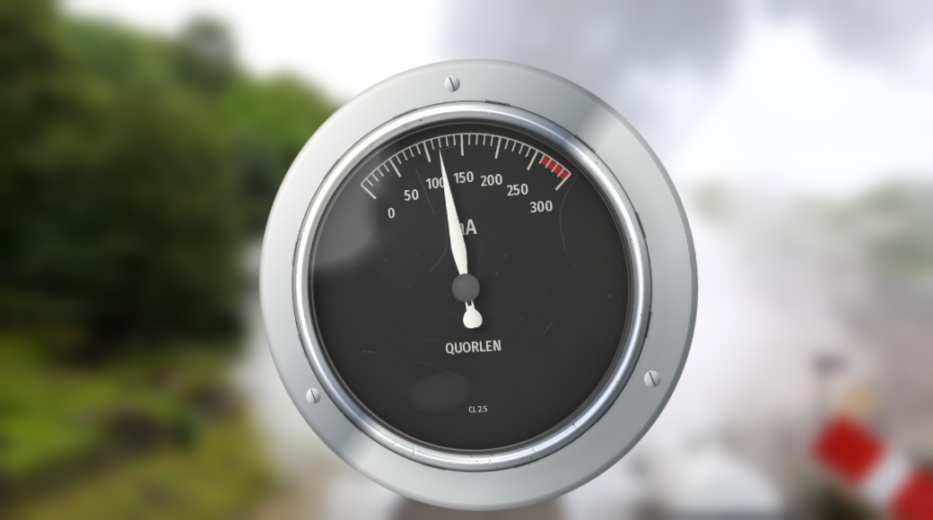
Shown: 120 mA
